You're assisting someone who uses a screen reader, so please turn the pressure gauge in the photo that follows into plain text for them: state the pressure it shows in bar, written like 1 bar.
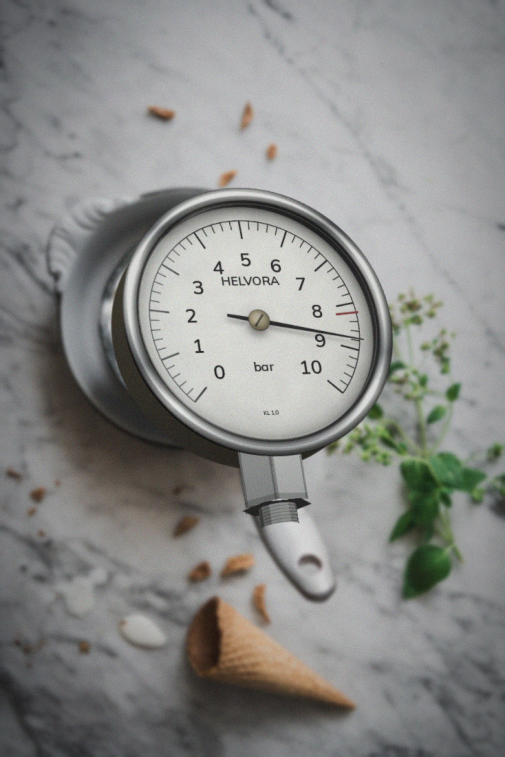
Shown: 8.8 bar
